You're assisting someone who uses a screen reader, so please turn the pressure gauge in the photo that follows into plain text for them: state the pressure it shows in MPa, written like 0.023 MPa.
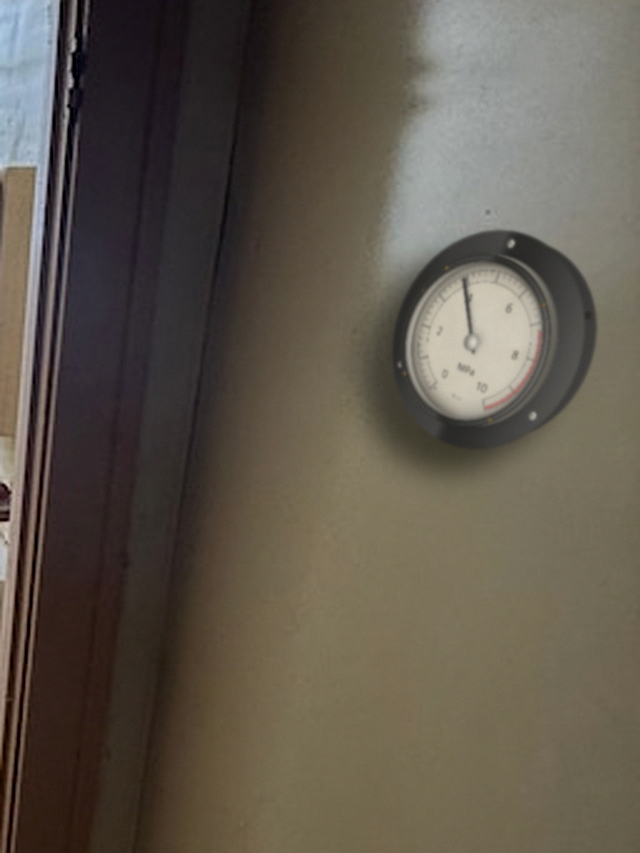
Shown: 4 MPa
